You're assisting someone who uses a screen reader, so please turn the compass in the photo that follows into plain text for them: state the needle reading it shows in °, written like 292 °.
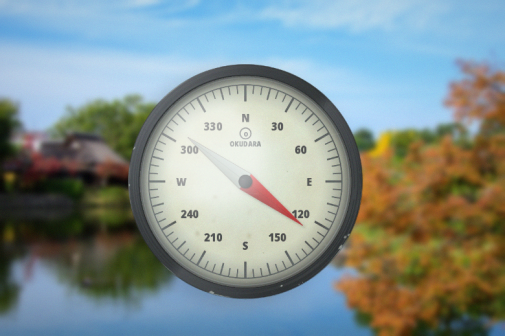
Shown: 127.5 °
